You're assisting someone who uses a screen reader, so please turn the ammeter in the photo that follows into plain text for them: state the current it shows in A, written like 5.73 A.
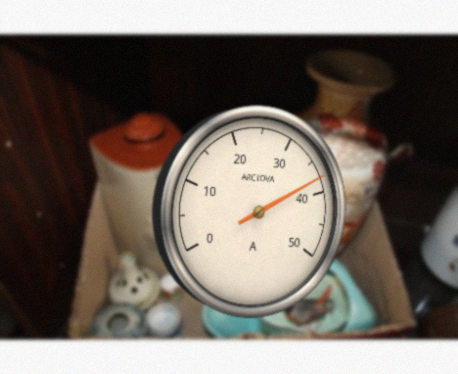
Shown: 37.5 A
